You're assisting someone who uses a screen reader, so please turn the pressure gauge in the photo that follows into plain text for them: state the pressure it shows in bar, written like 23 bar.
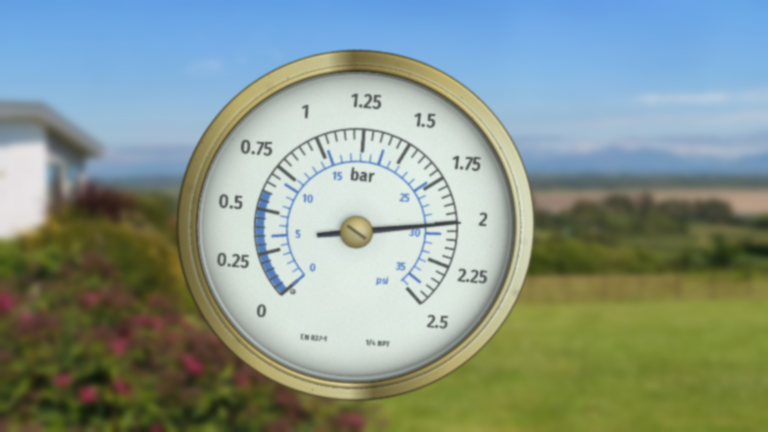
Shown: 2 bar
